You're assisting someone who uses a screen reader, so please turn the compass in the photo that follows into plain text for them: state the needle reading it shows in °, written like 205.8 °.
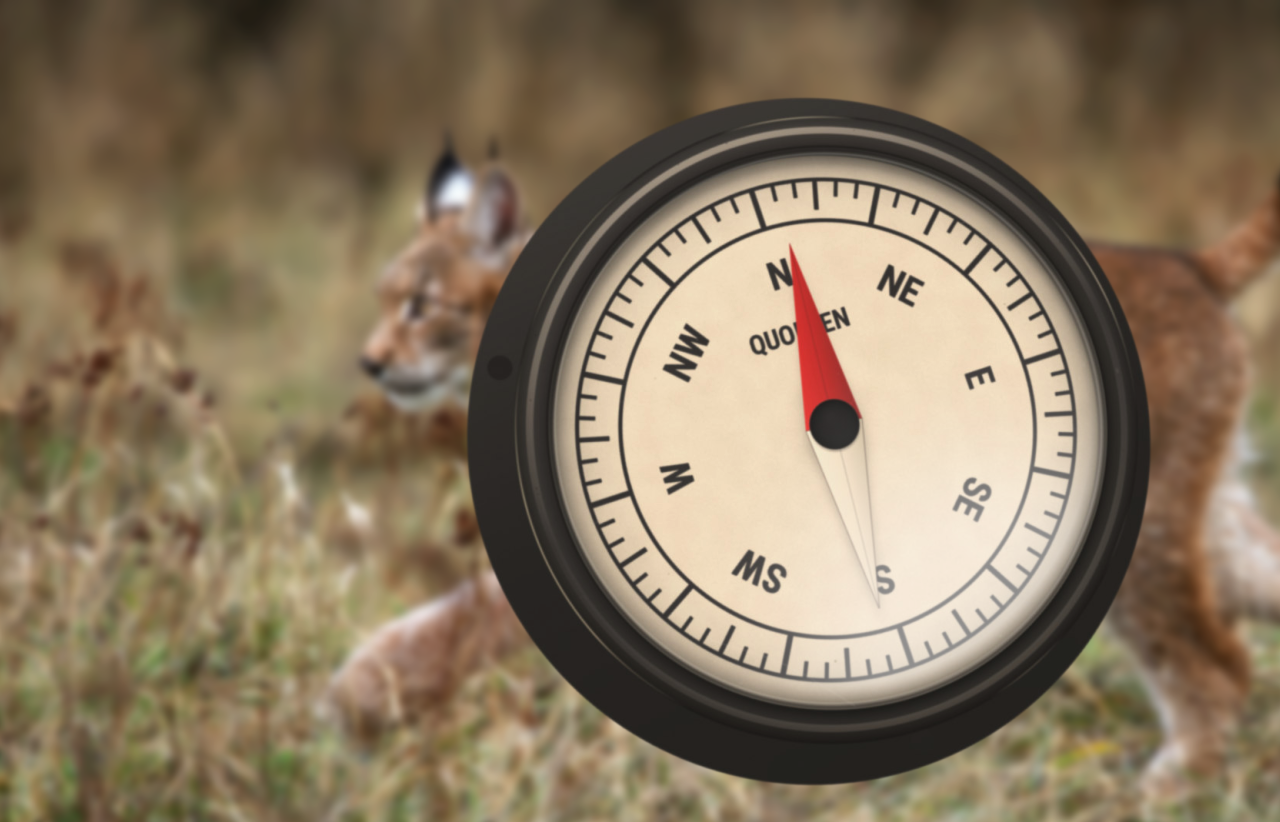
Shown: 5 °
